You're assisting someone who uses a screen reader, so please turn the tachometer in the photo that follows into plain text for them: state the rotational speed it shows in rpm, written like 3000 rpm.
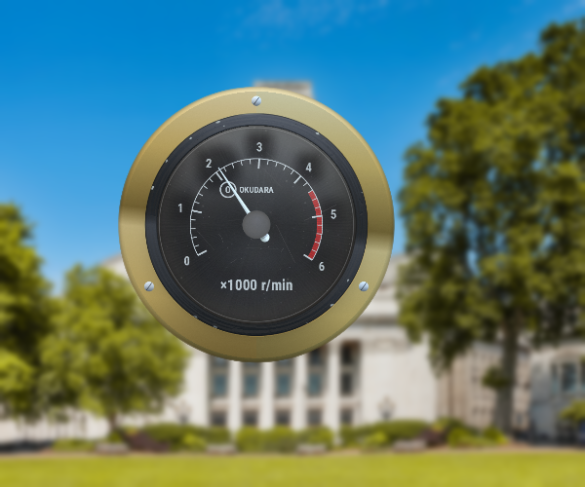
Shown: 2100 rpm
